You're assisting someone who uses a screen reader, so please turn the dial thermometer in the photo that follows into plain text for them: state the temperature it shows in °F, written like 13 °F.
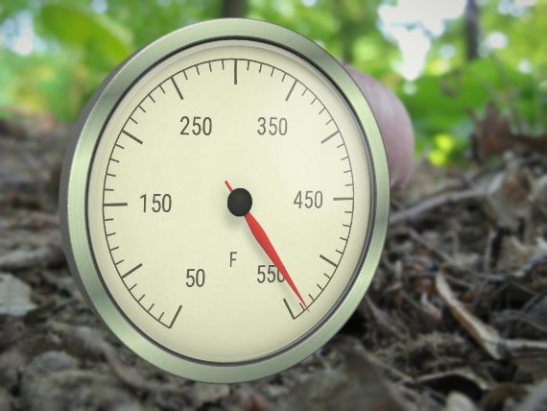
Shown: 540 °F
